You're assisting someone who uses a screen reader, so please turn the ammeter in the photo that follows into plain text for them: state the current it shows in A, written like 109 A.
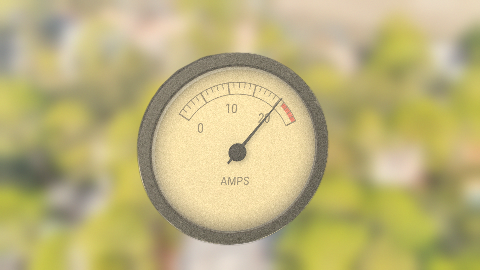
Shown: 20 A
